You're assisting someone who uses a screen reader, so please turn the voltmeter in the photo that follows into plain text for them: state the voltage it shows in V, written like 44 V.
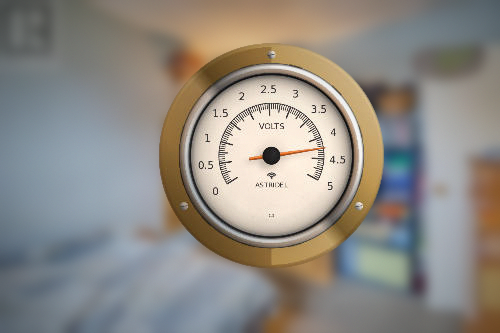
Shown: 4.25 V
